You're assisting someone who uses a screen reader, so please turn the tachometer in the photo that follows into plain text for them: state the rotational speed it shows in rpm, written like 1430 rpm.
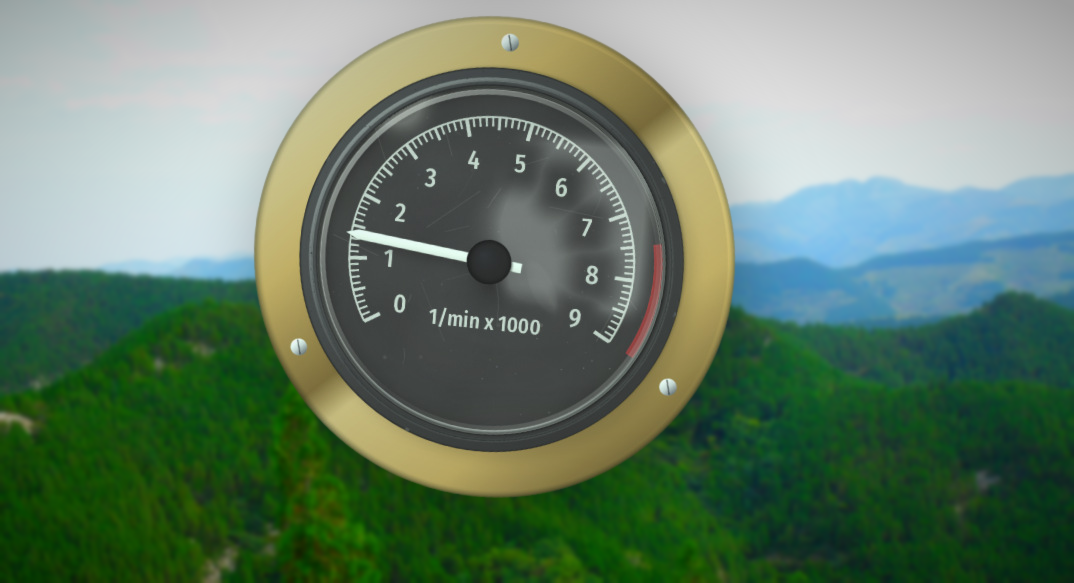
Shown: 1400 rpm
